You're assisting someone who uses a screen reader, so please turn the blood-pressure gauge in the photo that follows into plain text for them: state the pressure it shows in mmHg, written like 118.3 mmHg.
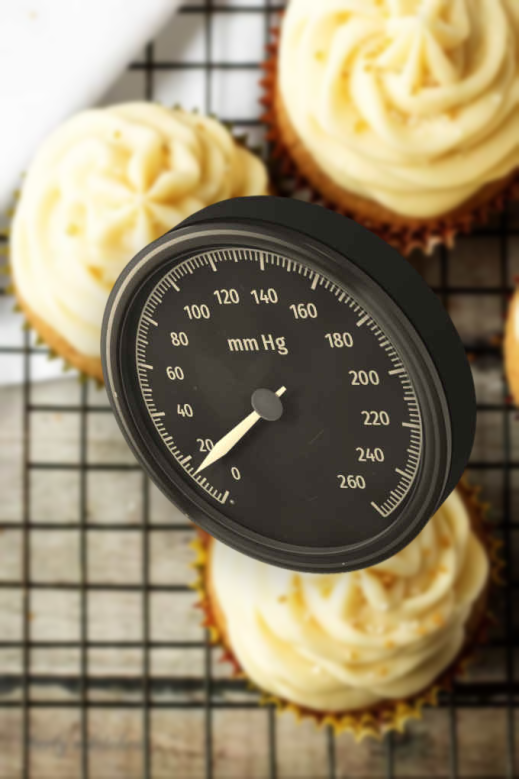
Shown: 14 mmHg
